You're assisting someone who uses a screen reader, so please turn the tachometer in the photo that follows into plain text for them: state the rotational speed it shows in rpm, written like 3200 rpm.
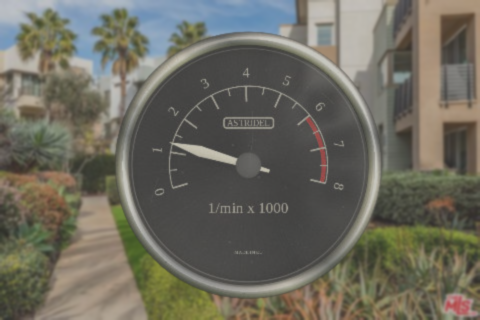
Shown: 1250 rpm
